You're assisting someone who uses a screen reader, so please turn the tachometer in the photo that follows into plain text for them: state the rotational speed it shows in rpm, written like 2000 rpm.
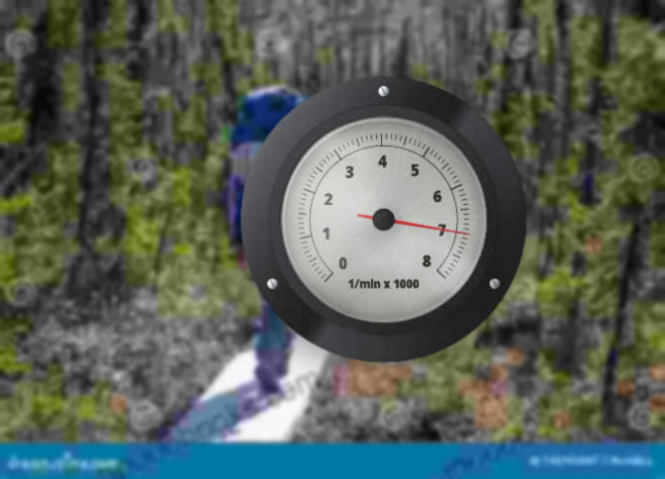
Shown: 7000 rpm
